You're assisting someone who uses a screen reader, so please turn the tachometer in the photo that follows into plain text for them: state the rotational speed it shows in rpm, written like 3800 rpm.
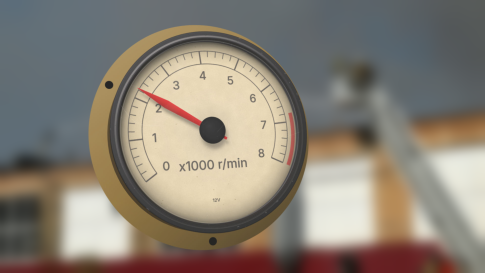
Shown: 2200 rpm
